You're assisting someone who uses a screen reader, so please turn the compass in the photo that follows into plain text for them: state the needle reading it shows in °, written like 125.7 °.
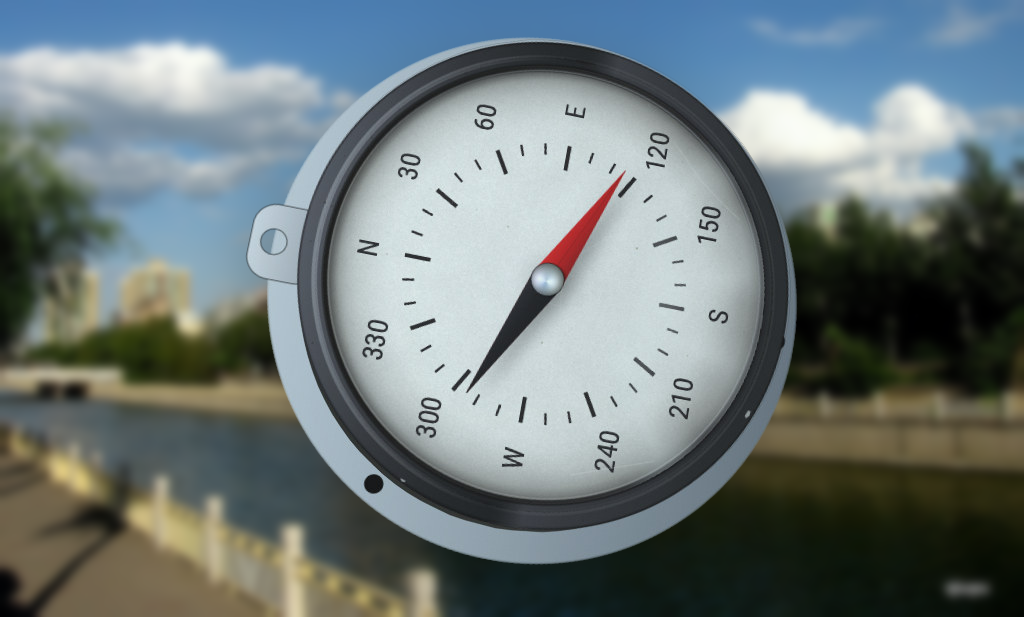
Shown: 115 °
